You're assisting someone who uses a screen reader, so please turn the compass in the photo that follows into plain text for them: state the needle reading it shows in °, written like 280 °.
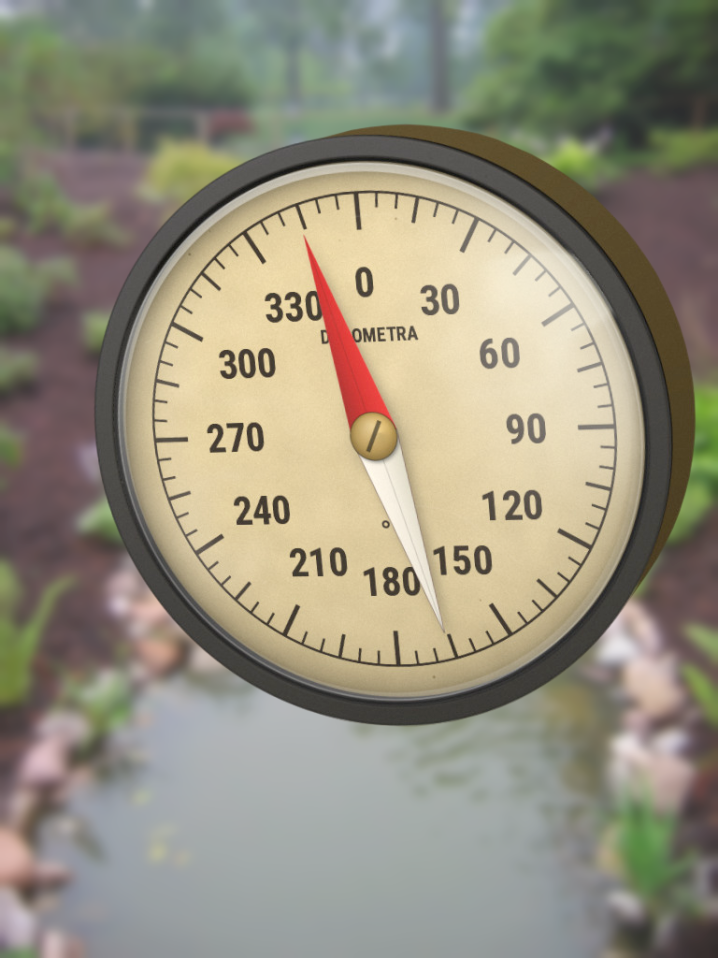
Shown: 345 °
